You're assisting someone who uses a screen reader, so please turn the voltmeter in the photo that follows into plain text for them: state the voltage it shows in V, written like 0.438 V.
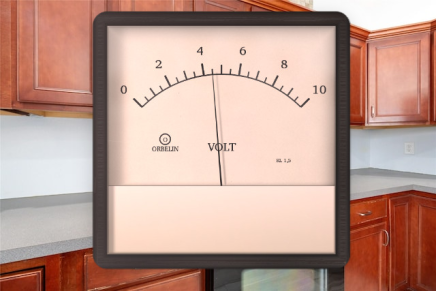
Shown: 4.5 V
